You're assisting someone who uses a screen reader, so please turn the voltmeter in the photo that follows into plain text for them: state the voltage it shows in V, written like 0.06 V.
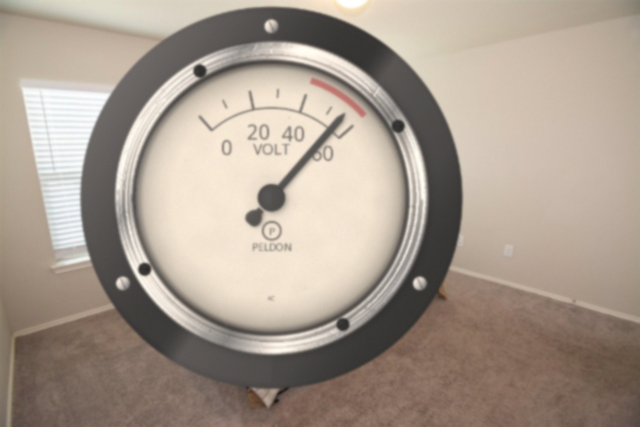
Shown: 55 V
